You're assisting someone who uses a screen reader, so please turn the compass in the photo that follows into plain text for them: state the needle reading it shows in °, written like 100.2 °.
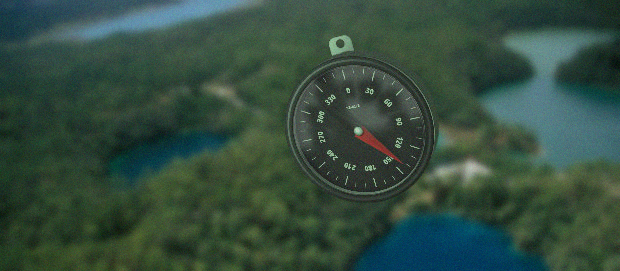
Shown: 140 °
